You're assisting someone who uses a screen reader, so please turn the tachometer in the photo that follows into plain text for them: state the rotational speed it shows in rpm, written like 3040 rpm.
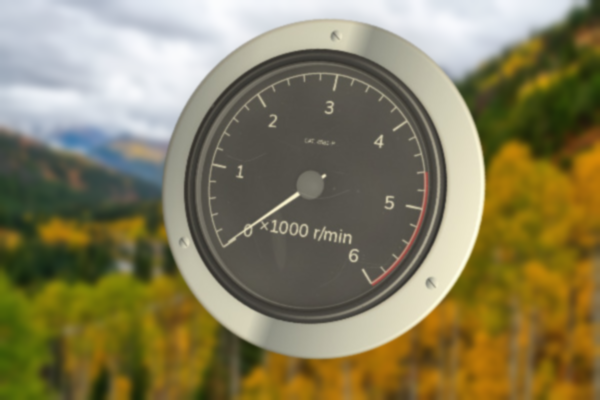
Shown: 0 rpm
